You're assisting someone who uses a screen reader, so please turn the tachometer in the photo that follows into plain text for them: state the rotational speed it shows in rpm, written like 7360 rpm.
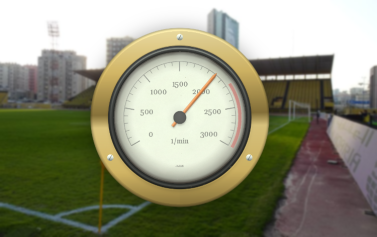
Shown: 2000 rpm
